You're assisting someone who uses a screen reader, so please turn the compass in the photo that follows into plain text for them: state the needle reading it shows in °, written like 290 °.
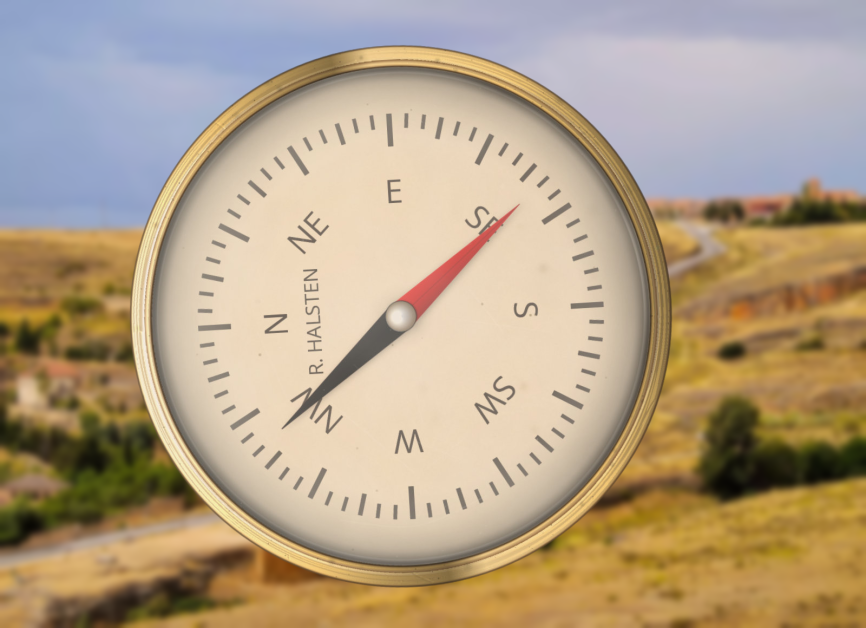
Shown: 140 °
